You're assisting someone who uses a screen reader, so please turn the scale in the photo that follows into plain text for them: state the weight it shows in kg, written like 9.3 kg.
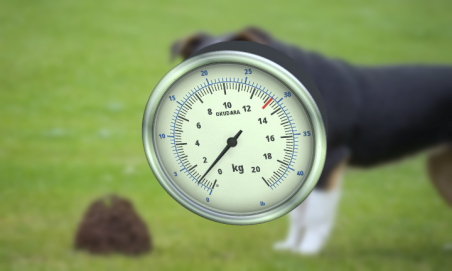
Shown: 1 kg
